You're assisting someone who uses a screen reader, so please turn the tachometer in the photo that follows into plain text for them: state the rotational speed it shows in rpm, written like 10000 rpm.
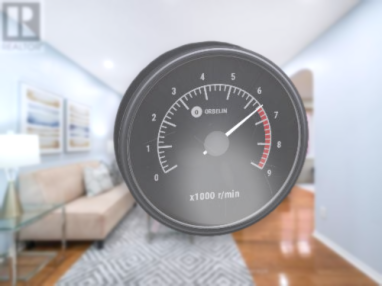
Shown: 6400 rpm
